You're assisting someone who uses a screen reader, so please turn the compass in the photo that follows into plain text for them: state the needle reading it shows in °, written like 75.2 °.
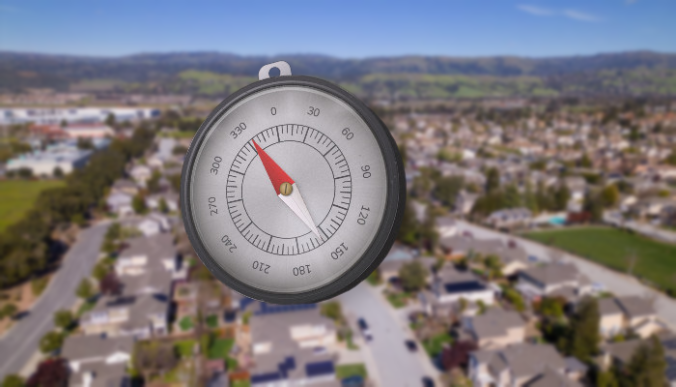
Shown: 335 °
